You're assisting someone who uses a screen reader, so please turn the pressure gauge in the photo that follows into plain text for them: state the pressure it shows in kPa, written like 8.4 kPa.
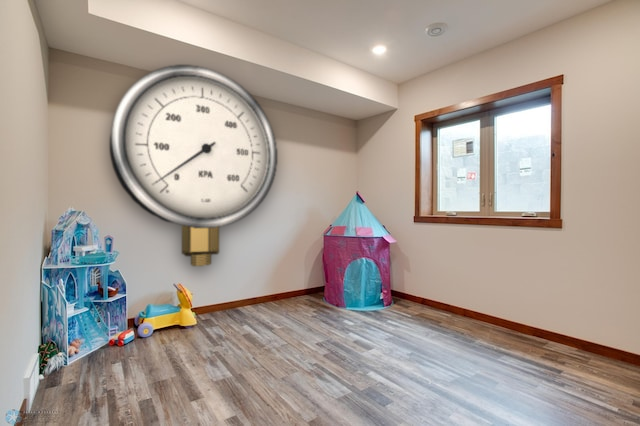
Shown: 20 kPa
